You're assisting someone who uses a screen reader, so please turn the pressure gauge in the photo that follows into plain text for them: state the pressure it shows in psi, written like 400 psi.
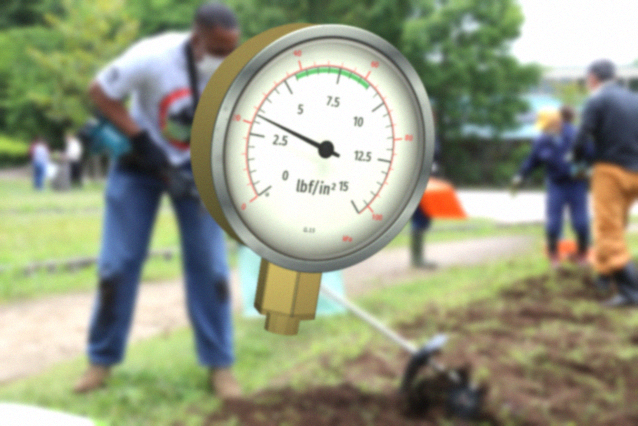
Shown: 3.25 psi
